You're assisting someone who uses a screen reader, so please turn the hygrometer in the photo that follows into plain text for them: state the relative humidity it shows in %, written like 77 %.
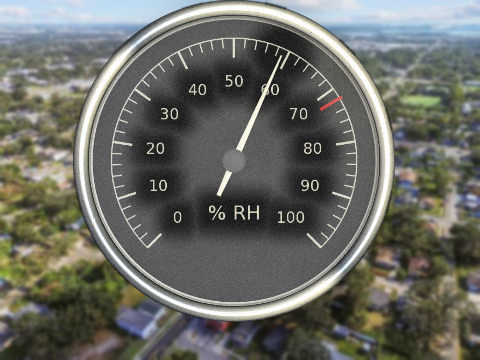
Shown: 59 %
